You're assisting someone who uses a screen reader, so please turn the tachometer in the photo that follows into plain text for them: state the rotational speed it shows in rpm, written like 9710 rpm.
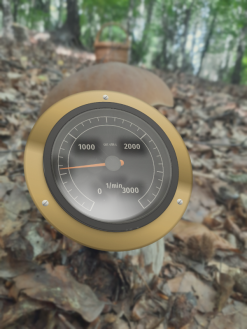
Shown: 550 rpm
